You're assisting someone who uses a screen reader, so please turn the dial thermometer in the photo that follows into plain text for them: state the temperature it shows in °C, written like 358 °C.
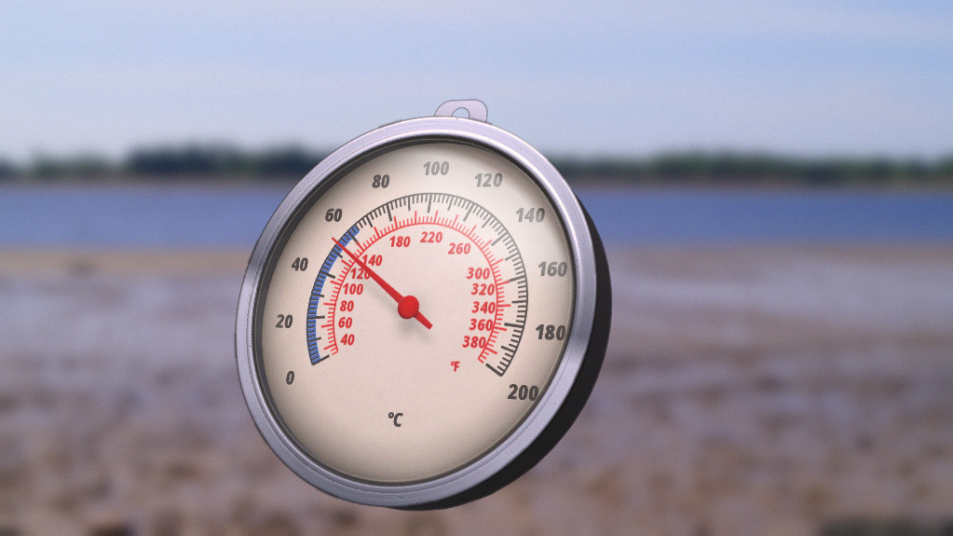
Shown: 54 °C
